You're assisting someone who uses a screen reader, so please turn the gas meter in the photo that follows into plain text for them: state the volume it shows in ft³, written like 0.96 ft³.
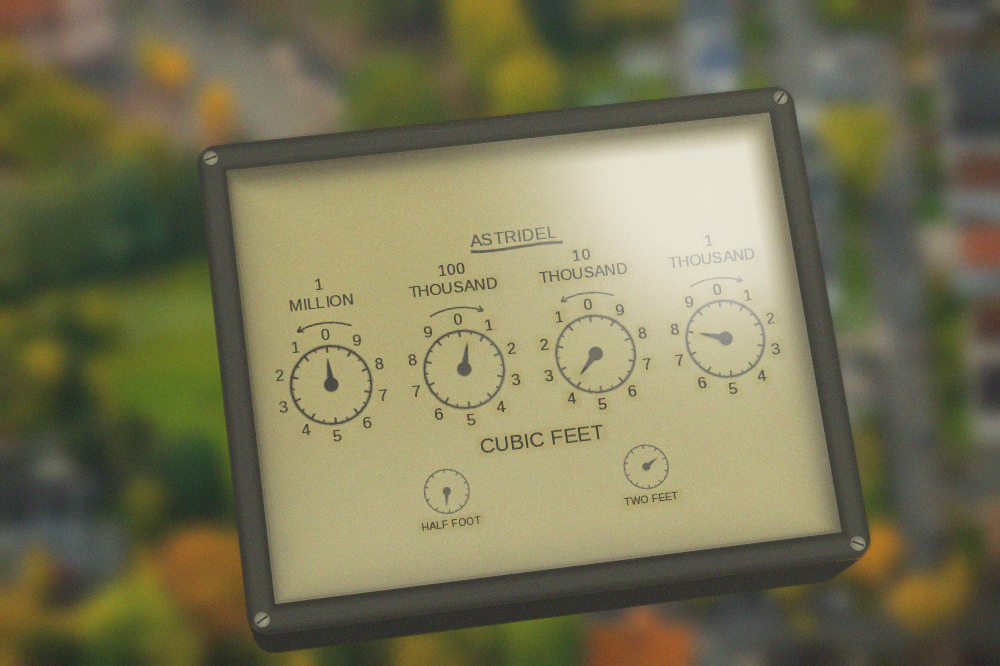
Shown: 3800 ft³
